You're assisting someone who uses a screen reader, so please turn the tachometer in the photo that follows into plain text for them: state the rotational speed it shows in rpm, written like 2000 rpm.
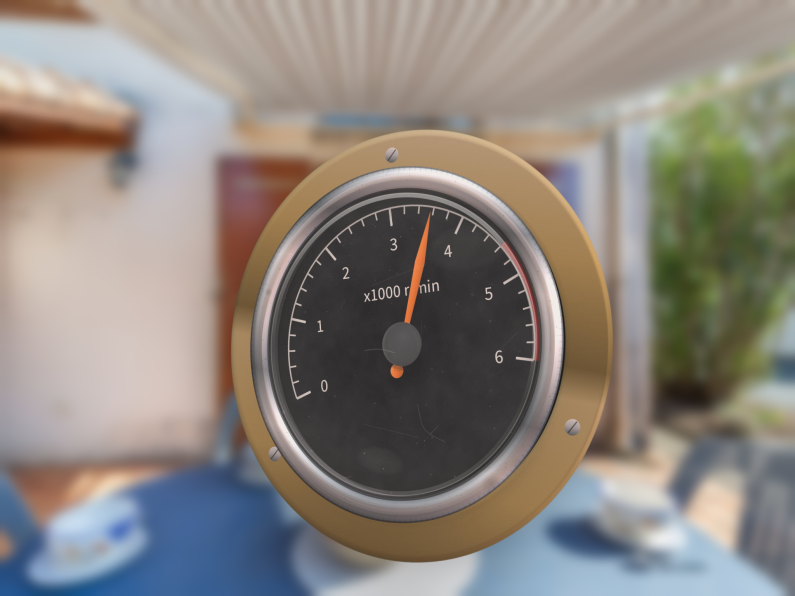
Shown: 3600 rpm
